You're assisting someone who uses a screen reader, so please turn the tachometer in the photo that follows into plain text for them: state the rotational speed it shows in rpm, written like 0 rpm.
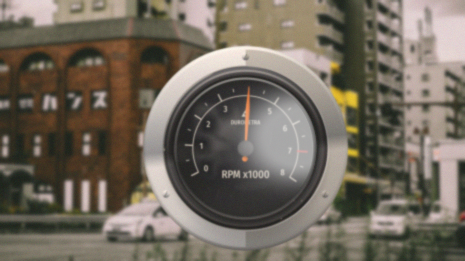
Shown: 4000 rpm
